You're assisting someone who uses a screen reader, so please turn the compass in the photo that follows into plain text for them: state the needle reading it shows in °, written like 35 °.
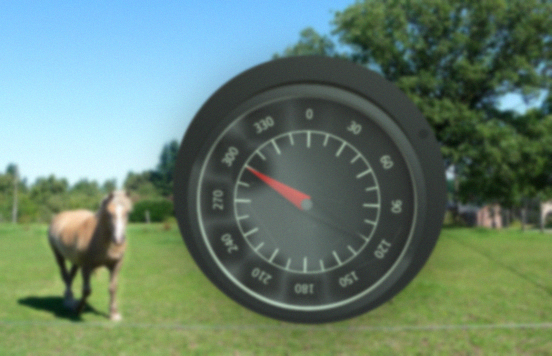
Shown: 300 °
